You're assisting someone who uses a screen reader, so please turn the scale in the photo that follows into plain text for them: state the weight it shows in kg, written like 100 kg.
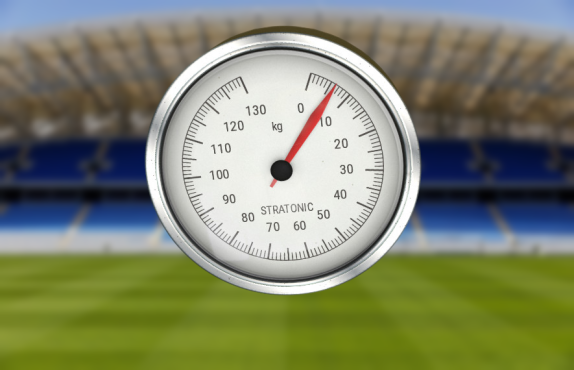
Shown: 6 kg
